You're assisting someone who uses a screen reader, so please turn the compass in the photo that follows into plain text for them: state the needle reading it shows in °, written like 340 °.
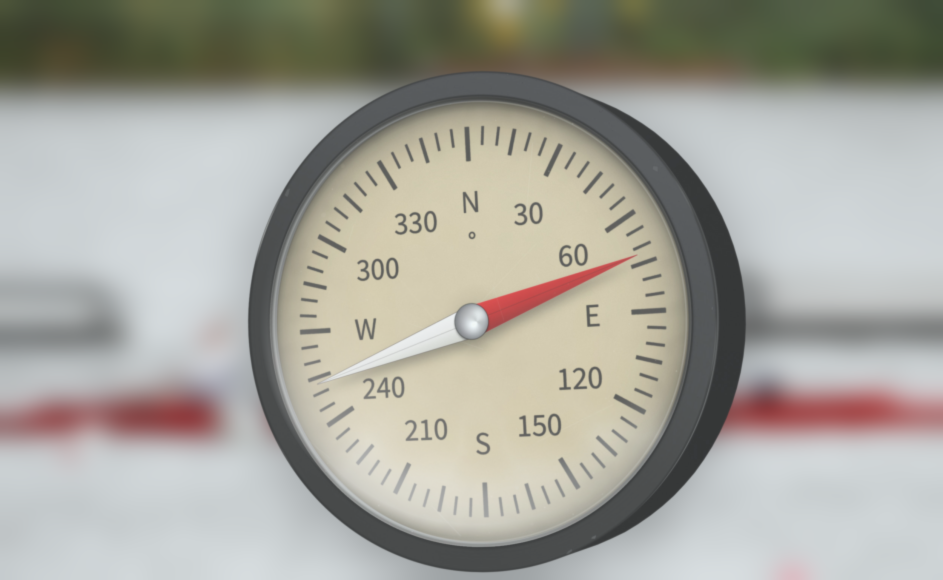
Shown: 72.5 °
